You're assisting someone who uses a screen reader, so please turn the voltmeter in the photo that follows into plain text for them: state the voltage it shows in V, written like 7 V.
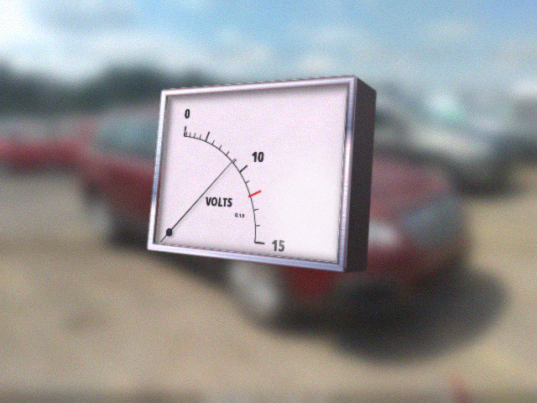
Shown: 9 V
